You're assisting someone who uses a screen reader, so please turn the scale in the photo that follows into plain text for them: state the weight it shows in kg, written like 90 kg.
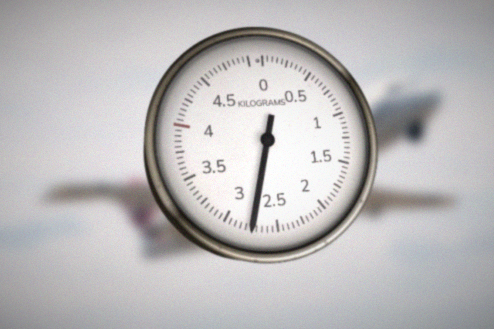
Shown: 2.75 kg
